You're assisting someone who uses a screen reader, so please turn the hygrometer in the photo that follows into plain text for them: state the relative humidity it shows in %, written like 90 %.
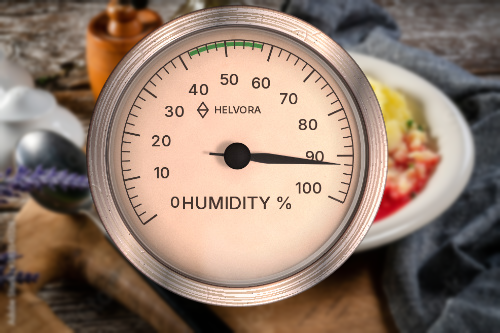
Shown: 92 %
